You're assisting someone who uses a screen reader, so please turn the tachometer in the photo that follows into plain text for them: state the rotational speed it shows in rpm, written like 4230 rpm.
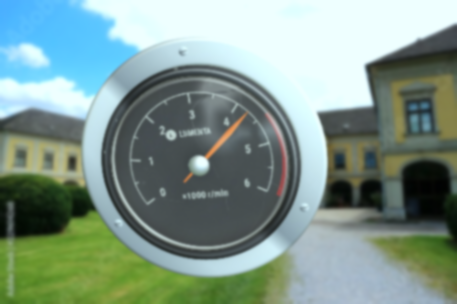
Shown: 4250 rpm
